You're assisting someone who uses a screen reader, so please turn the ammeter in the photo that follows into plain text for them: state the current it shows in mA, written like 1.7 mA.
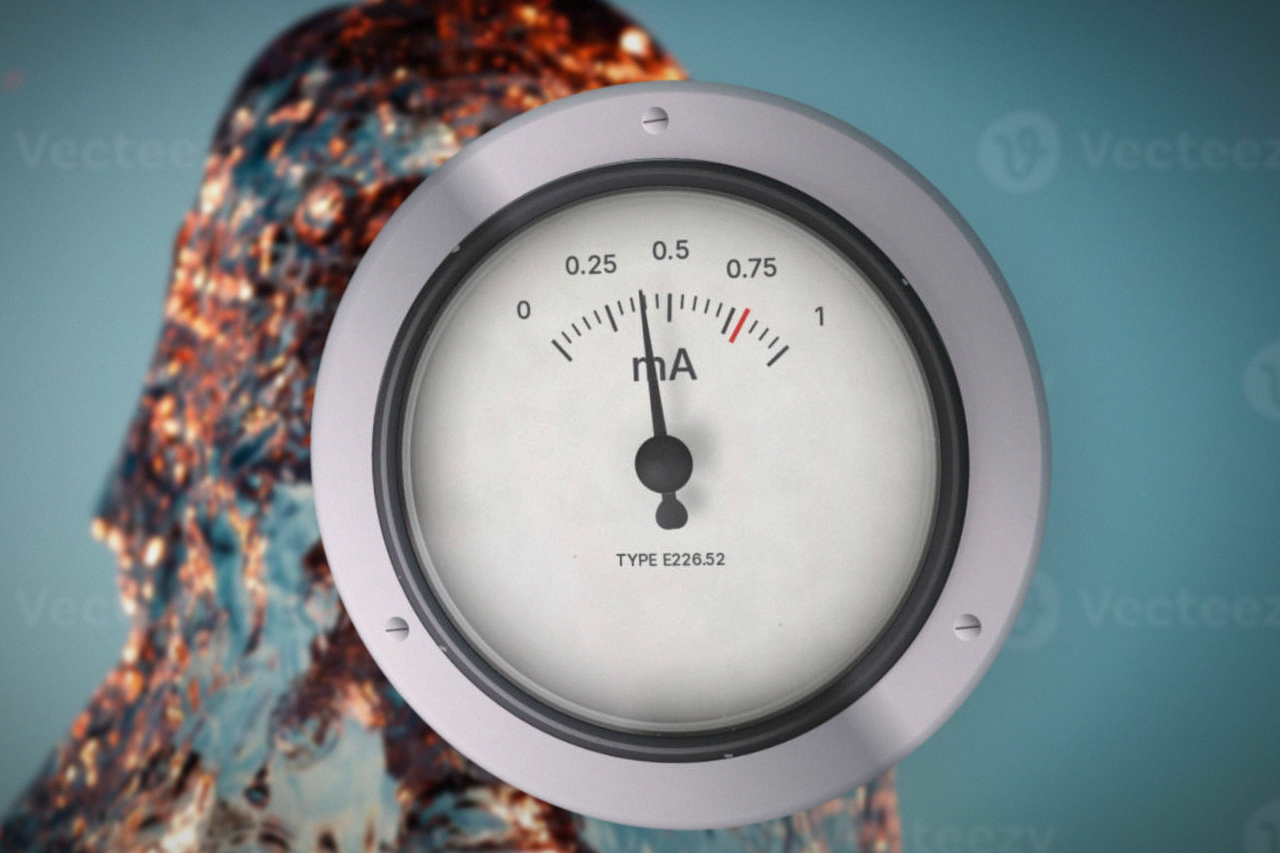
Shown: 0.4 mA
